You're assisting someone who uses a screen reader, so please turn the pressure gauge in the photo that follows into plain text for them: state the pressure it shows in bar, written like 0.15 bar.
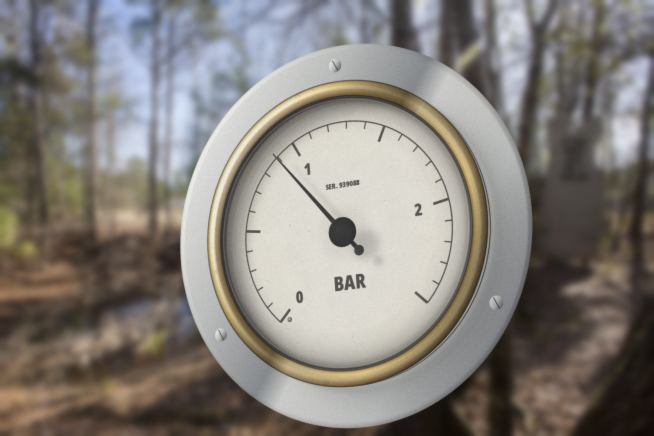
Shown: 0.9 bar
